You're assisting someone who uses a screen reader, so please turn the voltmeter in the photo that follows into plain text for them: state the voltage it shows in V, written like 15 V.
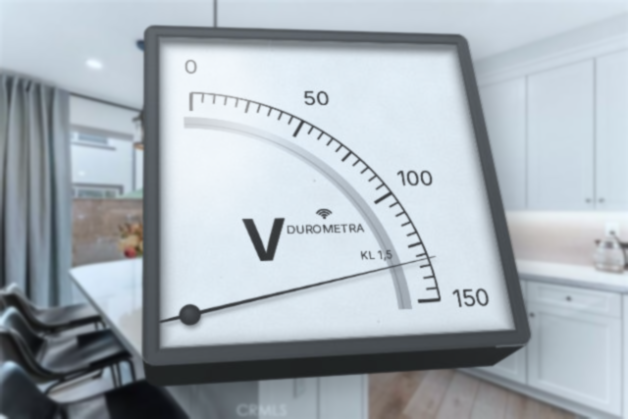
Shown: 132.5 V
